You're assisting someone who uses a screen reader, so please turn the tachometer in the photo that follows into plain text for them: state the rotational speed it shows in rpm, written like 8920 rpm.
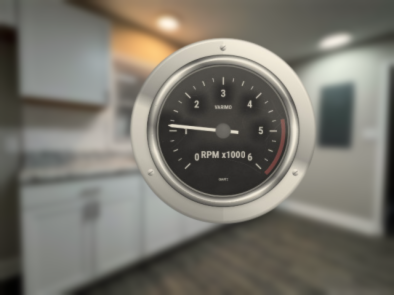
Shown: 1125 rpm
